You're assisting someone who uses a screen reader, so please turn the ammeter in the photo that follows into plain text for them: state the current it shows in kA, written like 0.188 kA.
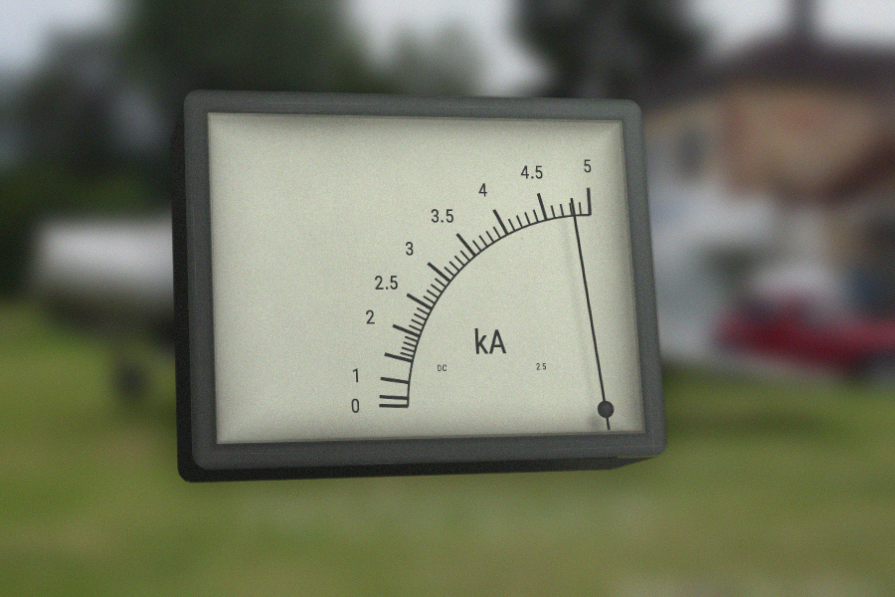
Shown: 4.8 kA
